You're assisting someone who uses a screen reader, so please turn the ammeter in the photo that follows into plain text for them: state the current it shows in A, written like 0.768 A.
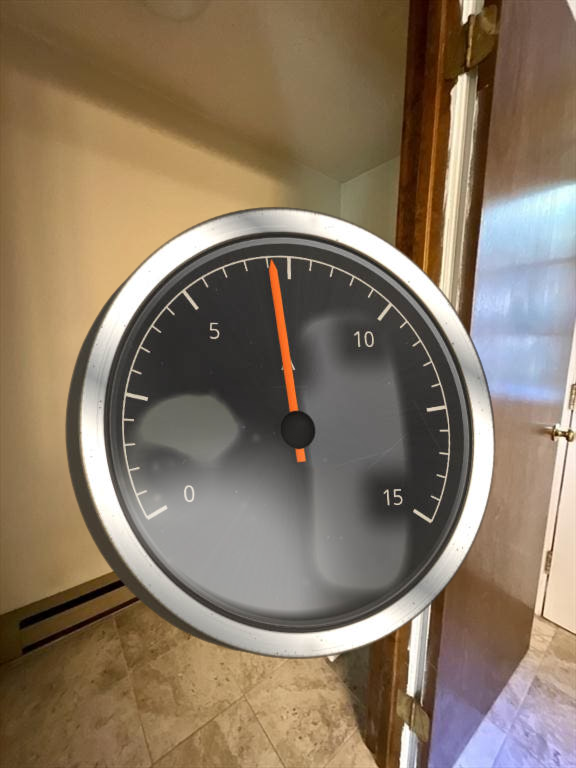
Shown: 7 A
